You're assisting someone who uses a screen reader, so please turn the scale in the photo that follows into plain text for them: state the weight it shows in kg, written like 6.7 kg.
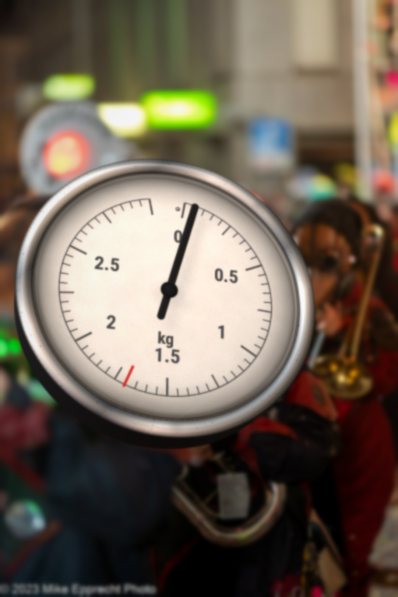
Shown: 0.05 kg
